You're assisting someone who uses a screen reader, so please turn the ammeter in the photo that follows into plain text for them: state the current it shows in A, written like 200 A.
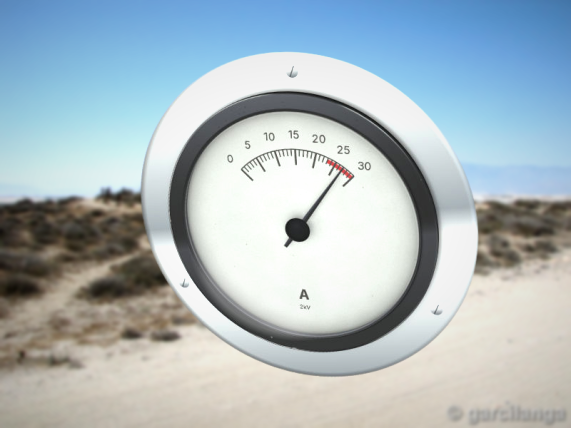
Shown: 27 A
